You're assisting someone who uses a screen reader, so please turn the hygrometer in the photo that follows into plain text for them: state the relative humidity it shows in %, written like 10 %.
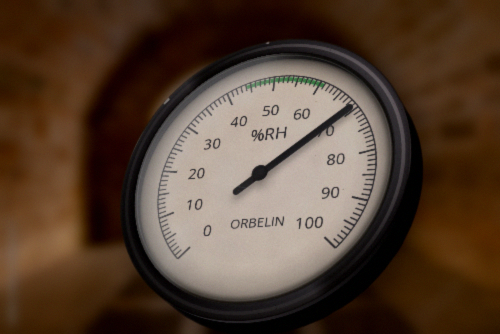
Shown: 70 %
